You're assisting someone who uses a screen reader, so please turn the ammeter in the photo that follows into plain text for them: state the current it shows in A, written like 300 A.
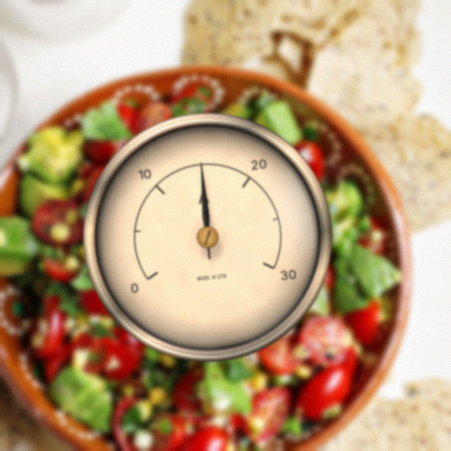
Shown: 15 A
